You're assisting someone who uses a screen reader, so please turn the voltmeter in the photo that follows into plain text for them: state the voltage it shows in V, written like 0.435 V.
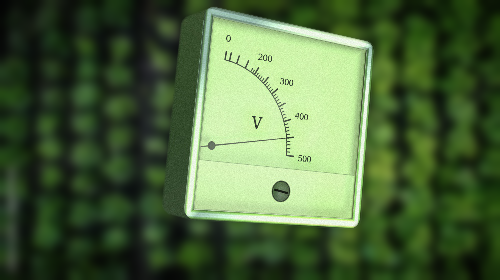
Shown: 450 V
